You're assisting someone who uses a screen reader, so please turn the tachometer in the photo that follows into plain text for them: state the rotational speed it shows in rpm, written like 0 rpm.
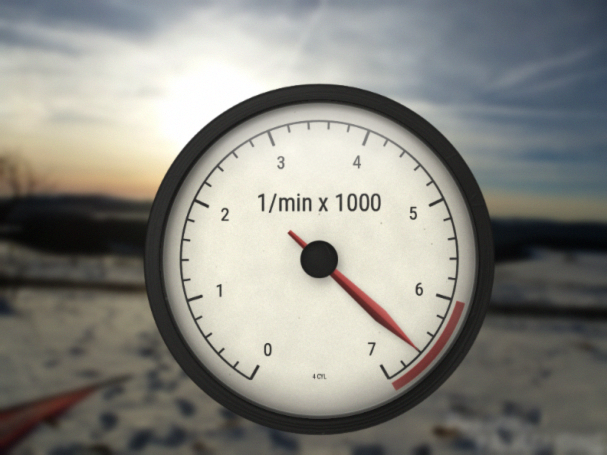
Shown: 6600 rpm
